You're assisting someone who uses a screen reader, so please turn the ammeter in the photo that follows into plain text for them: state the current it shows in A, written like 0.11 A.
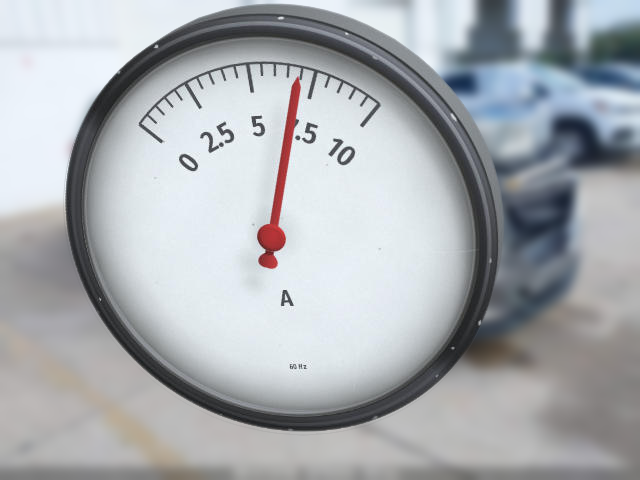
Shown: 7 A
